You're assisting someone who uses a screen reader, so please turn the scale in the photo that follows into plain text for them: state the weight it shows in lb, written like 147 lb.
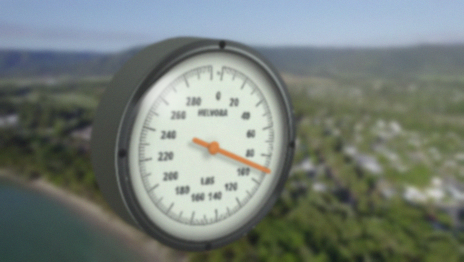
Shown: 90 lb
